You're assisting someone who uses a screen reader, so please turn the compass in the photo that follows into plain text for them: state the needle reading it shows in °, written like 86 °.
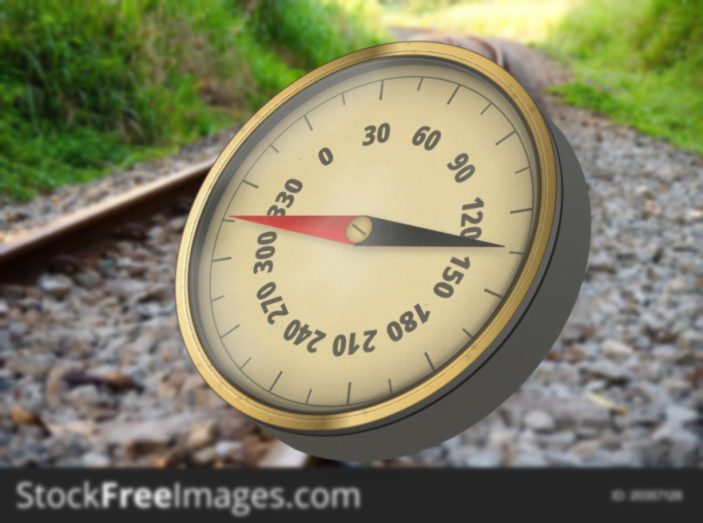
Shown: 315 °
